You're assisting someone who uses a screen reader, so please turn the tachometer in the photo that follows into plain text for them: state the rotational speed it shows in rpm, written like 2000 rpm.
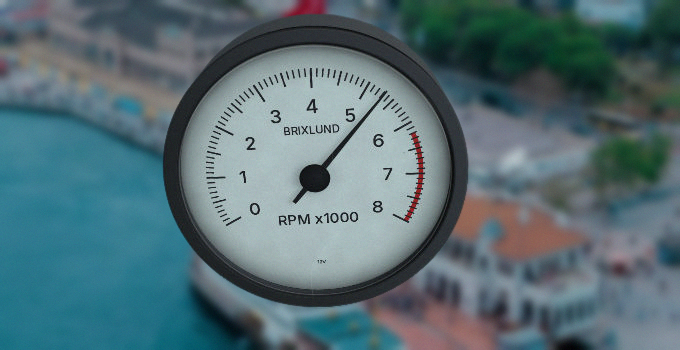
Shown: 5300 rpm
